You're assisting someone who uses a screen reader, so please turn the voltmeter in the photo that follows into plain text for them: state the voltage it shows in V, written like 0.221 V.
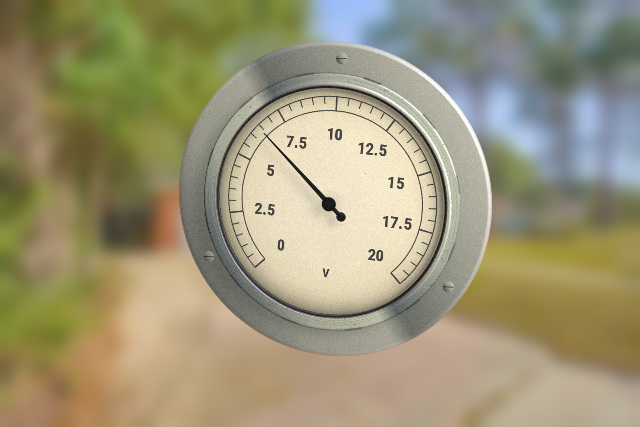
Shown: 6.5 V
